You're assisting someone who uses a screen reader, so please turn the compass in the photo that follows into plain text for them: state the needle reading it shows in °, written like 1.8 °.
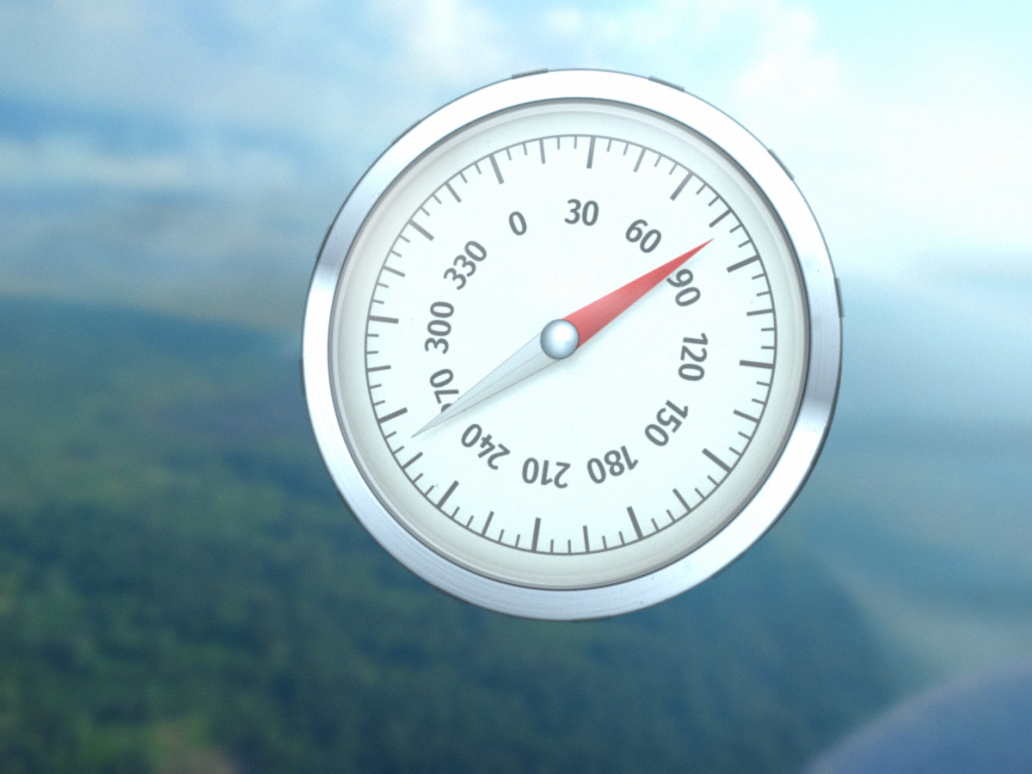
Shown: 80 °
